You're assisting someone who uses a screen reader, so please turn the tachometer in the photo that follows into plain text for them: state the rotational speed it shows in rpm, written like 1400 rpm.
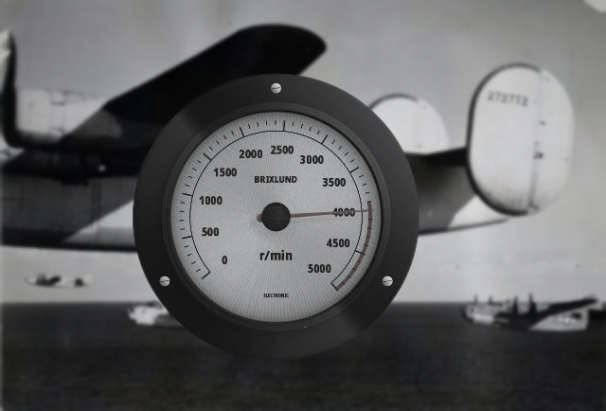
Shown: 4000 rpm
